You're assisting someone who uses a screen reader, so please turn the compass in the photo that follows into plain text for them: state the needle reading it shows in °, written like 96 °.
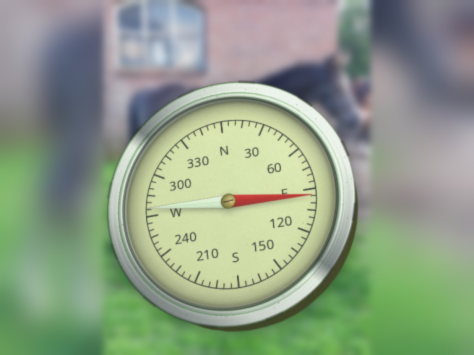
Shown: 95 °
